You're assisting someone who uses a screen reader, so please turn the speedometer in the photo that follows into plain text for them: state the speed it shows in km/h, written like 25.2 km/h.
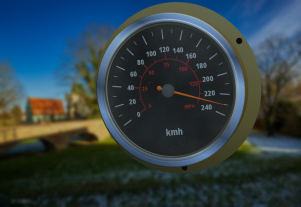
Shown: 230 km/h
